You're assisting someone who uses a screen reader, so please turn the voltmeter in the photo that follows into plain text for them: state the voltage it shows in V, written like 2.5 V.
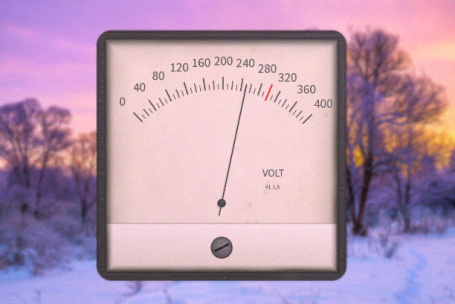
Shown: 250 V
